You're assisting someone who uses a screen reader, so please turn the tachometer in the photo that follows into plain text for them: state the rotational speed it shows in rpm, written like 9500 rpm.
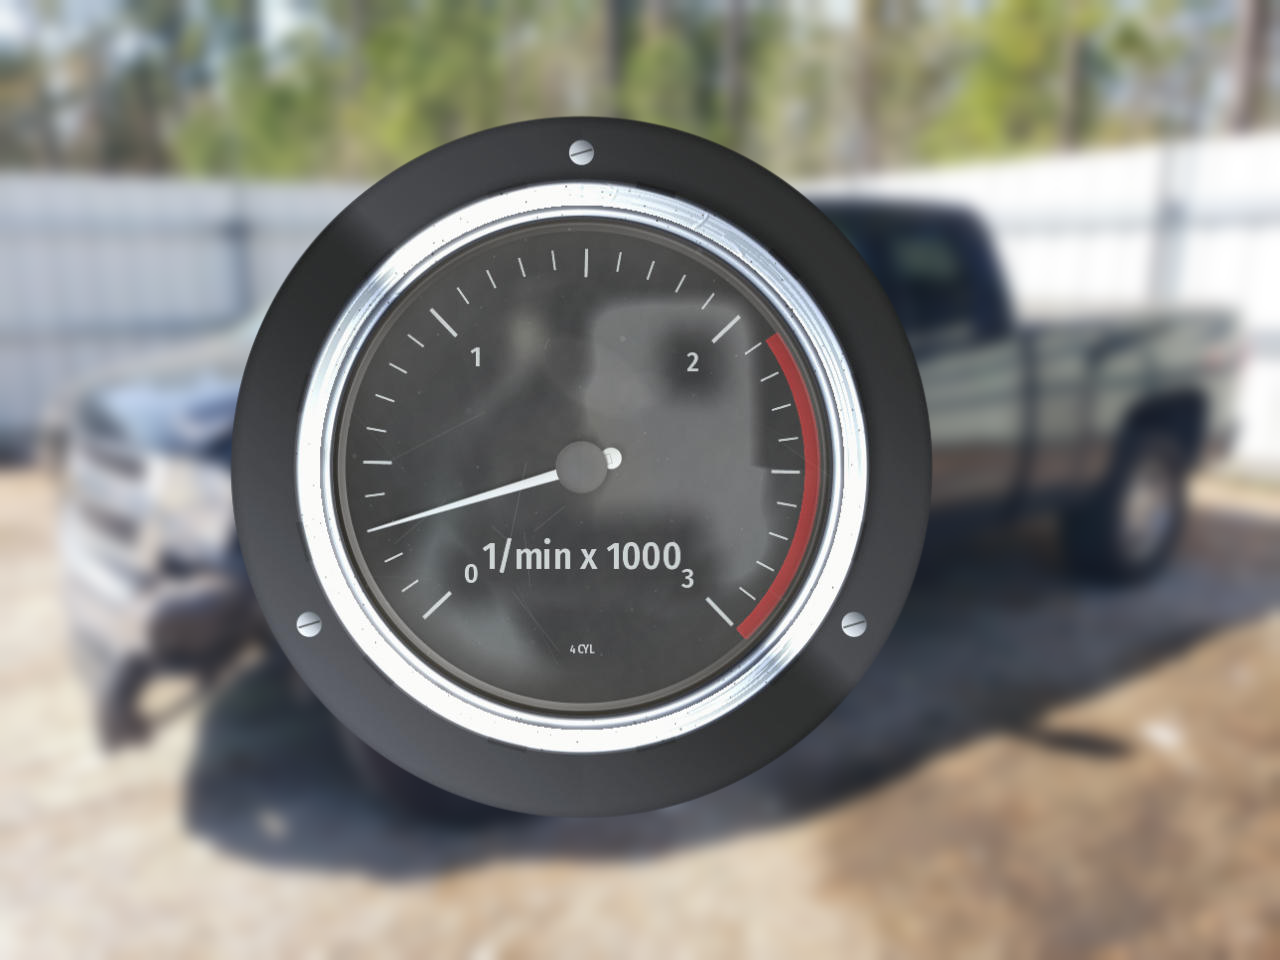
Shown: 300 rpm
